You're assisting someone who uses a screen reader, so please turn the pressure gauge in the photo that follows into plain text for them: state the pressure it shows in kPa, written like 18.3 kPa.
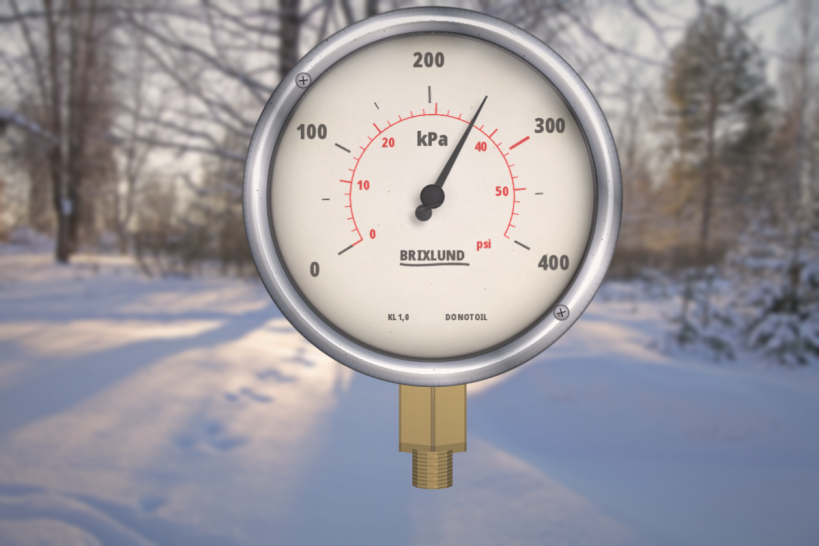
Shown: 250 kPa
